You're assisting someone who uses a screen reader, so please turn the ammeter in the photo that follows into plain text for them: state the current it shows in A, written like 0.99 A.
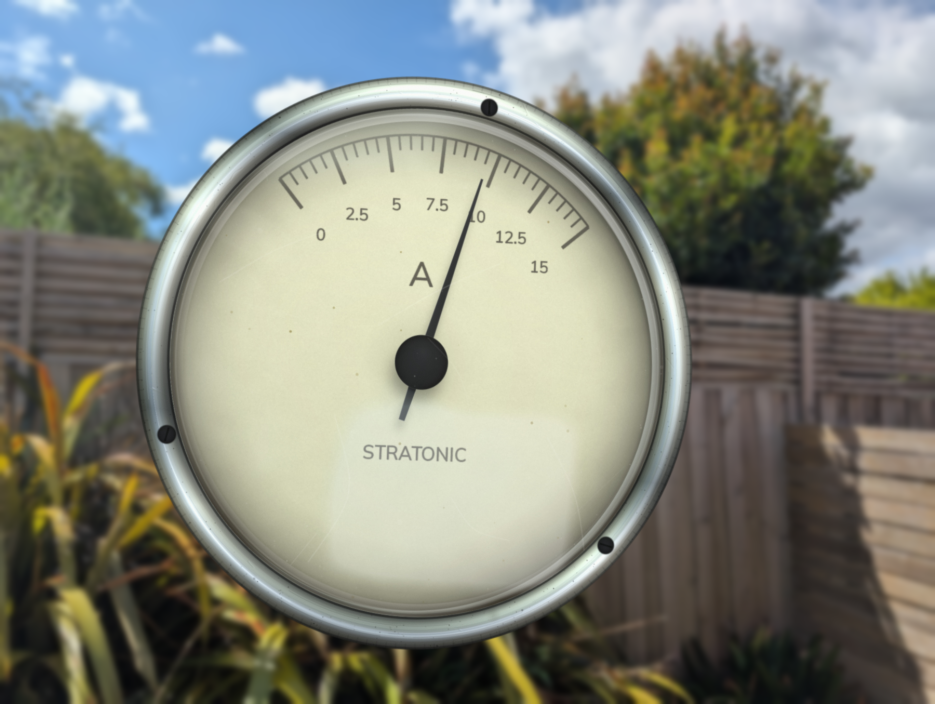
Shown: 9.5 A
